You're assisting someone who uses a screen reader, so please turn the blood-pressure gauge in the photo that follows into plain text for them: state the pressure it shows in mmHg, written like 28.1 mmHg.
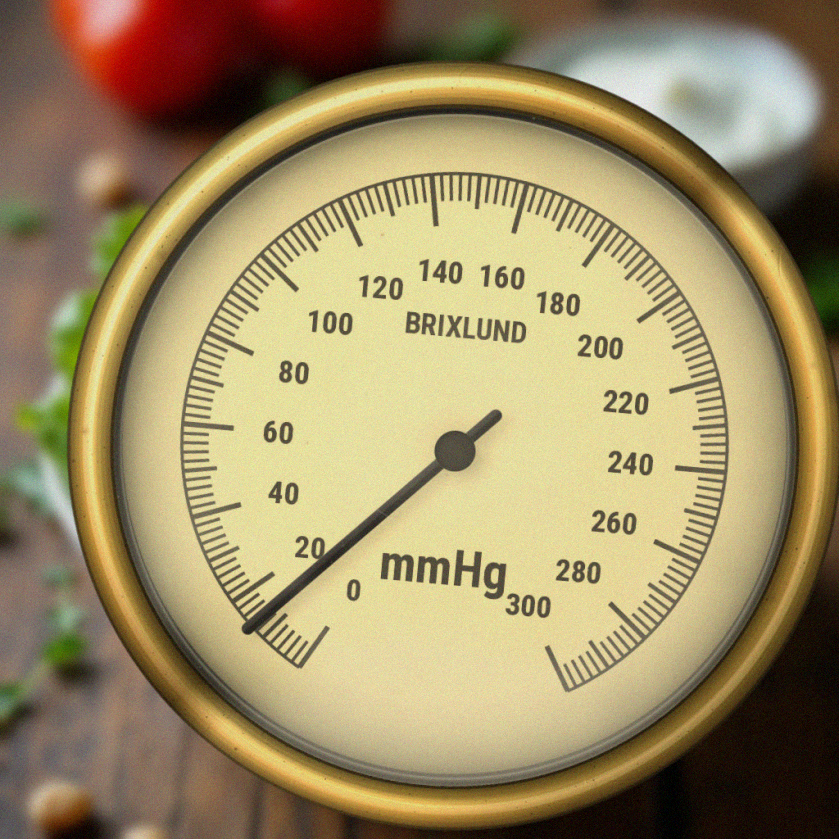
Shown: 14 mmHg
